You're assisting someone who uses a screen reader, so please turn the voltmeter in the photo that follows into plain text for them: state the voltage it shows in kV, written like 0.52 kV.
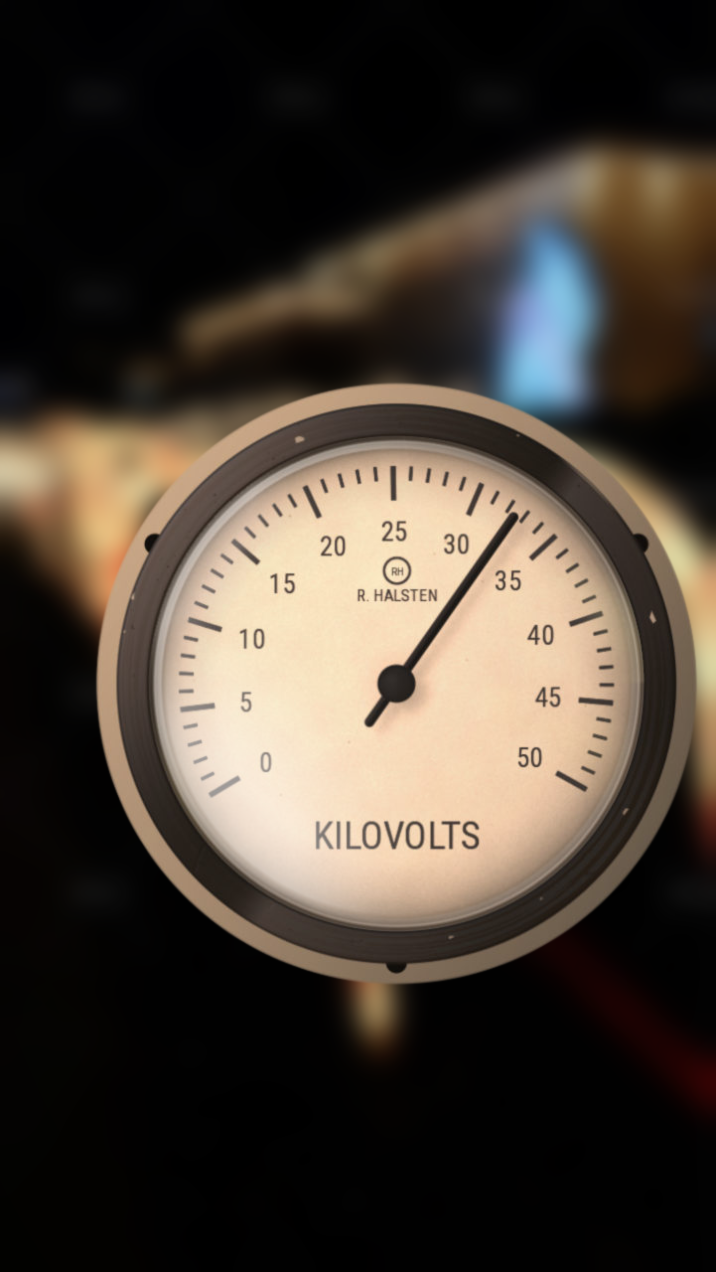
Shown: 32.5 kV
